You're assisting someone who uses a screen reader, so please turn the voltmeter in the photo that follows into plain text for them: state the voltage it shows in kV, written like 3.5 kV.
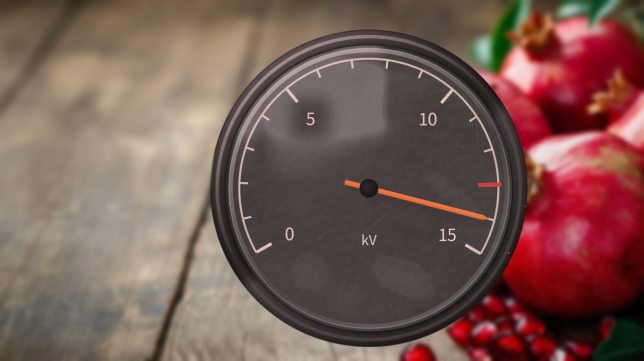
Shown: 14 kV
